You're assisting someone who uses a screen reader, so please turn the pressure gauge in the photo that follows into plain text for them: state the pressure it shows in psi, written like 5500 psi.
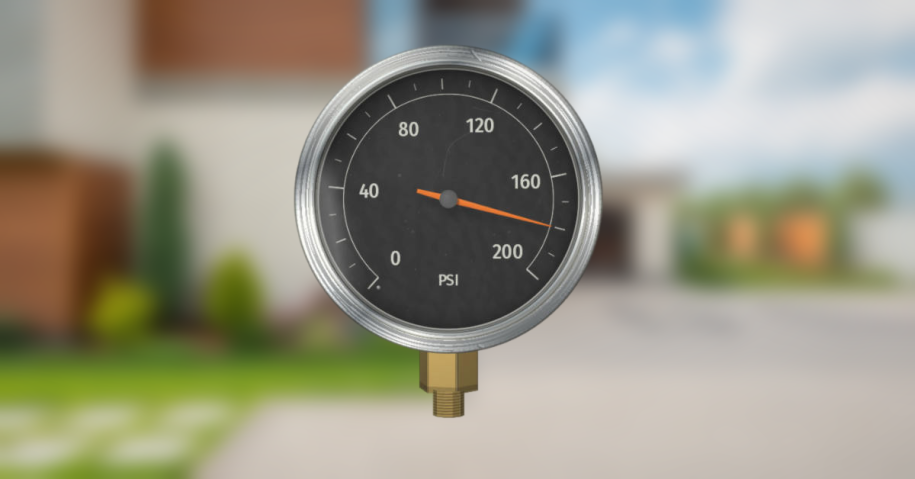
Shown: 180 psi
